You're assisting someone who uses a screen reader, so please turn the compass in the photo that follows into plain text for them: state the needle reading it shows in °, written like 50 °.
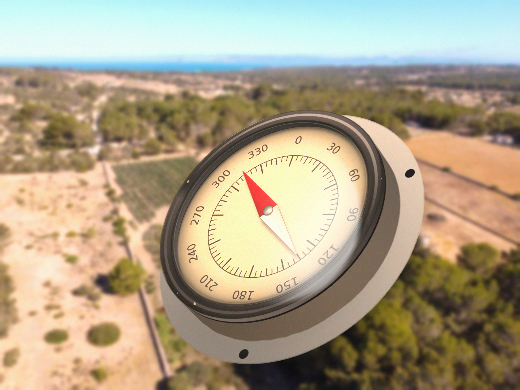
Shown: 315 °
